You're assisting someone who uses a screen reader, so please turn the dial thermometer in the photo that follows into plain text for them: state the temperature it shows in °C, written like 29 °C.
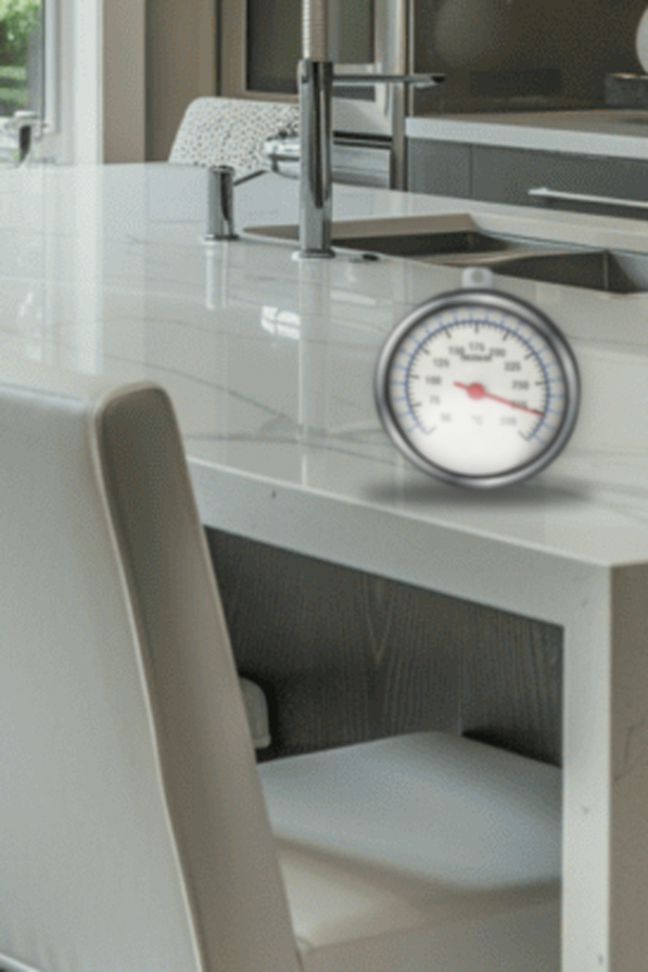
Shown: 275 °C
